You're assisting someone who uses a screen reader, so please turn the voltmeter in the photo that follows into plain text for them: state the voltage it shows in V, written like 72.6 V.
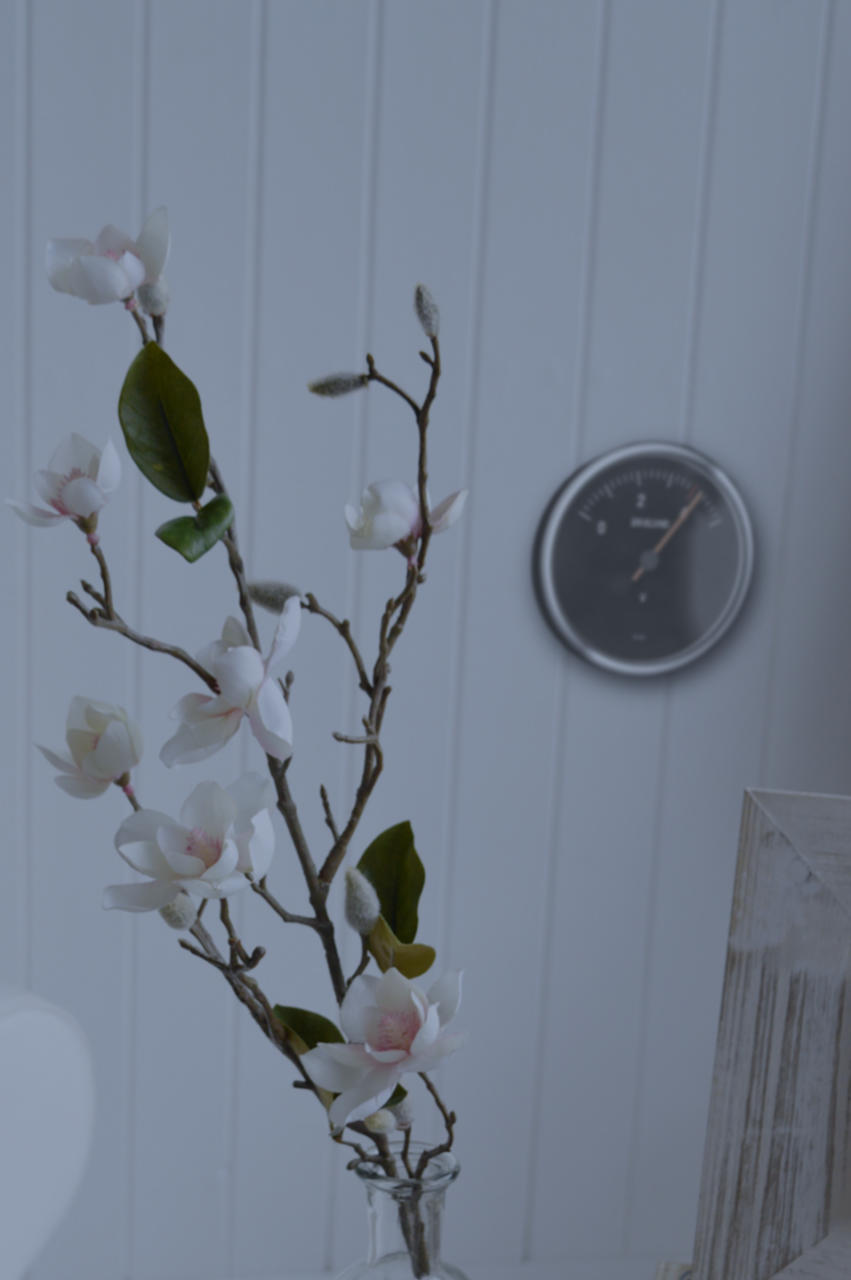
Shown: 4 V
